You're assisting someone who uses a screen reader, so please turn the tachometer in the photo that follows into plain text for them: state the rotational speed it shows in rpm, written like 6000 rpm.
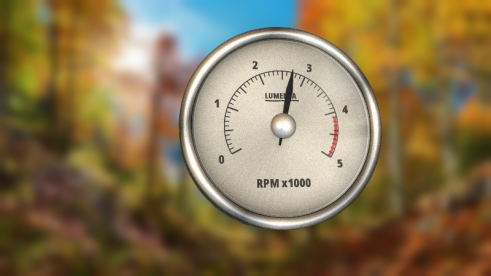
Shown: 2700 rpm
